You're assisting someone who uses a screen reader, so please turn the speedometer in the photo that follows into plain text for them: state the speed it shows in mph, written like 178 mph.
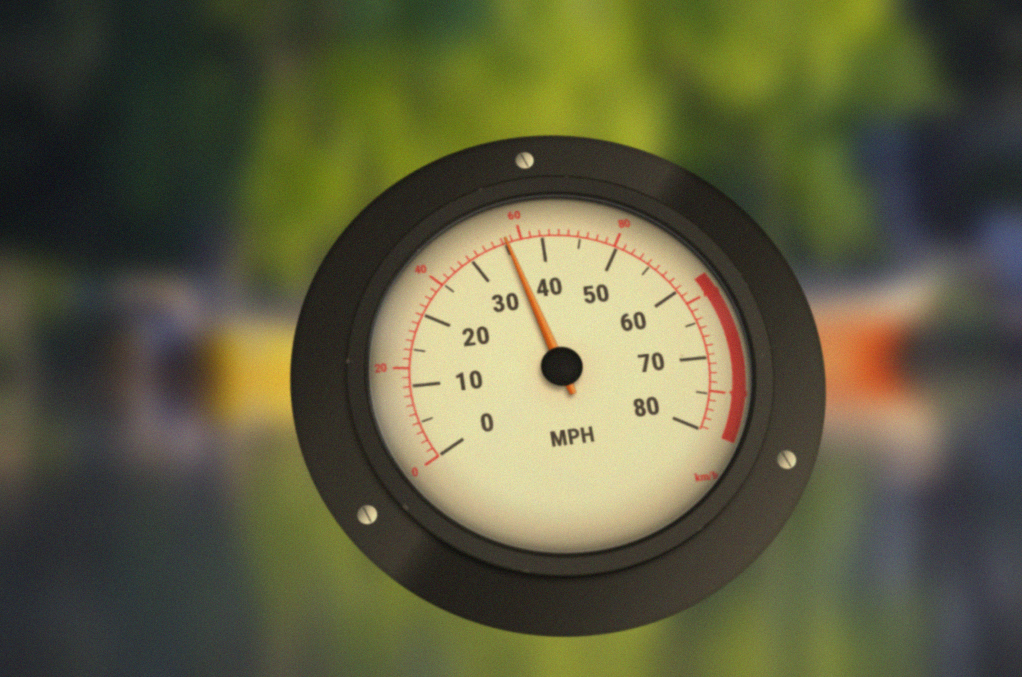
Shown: 35 mph
